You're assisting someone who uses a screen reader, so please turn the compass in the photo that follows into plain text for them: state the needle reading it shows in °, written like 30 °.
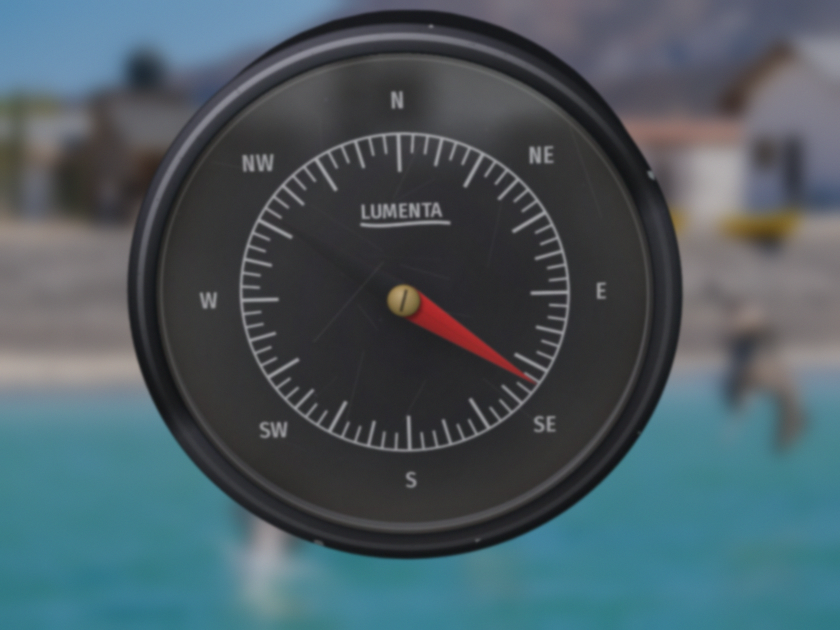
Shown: 125 °
